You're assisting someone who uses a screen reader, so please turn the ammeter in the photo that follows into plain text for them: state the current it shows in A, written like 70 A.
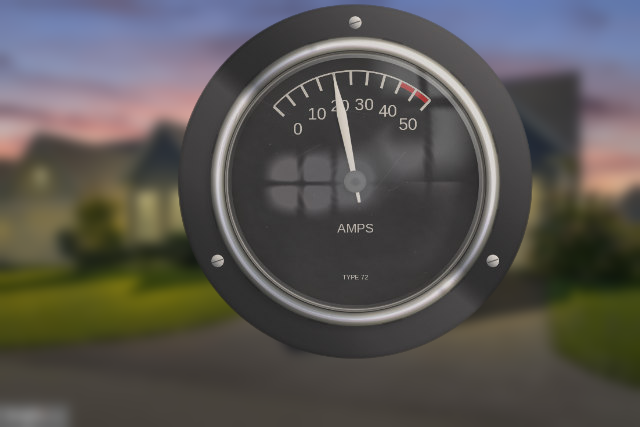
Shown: 20 A
